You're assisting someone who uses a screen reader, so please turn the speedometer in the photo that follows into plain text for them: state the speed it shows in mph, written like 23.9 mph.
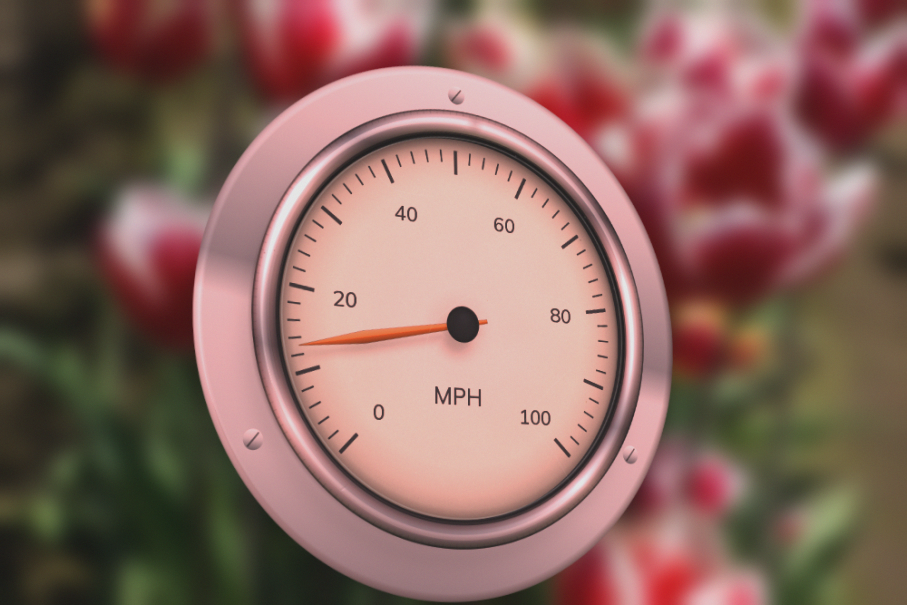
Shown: 13 mph
